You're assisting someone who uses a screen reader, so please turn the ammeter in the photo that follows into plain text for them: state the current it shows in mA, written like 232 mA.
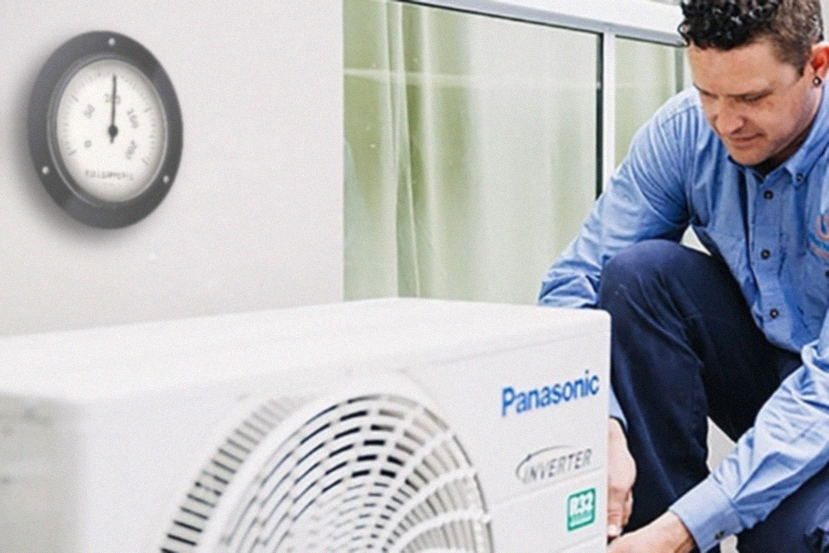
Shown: 100 mA
